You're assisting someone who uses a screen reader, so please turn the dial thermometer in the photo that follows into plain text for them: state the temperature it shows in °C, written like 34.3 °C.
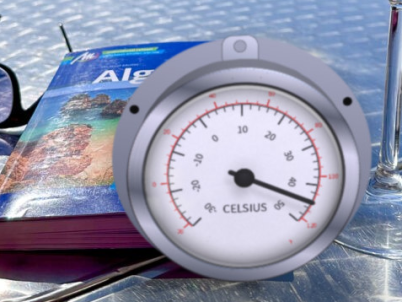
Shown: 44 °C
